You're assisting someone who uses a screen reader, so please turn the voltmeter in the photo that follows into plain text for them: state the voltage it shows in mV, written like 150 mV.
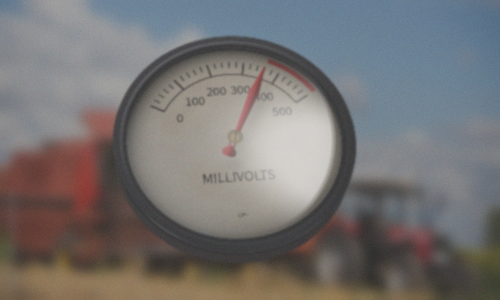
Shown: 360 mV
